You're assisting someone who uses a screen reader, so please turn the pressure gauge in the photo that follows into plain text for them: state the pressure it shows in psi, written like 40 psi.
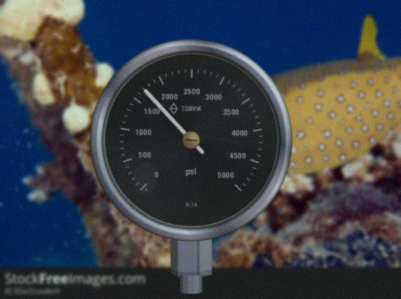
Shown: 1700 psi
